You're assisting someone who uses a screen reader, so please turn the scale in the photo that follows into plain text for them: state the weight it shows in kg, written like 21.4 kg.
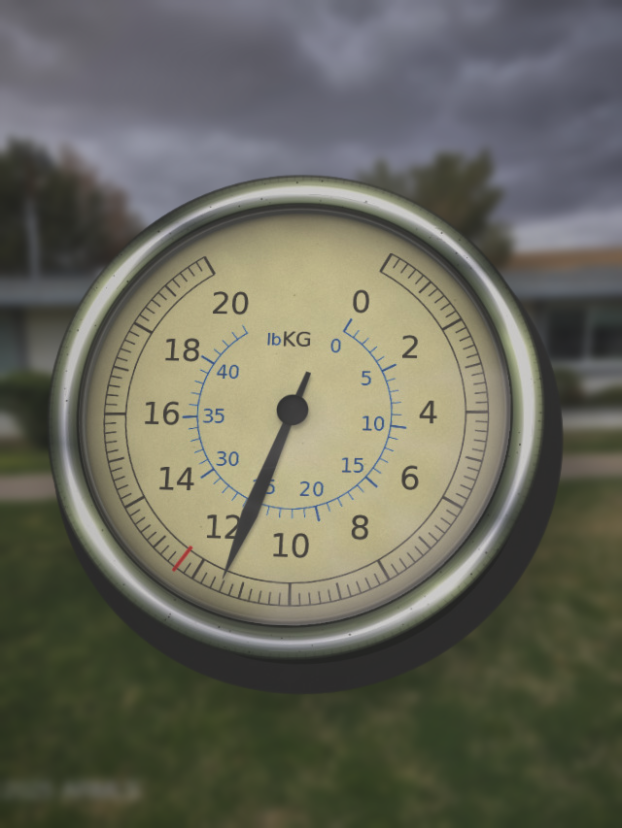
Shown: 11.4 kg
